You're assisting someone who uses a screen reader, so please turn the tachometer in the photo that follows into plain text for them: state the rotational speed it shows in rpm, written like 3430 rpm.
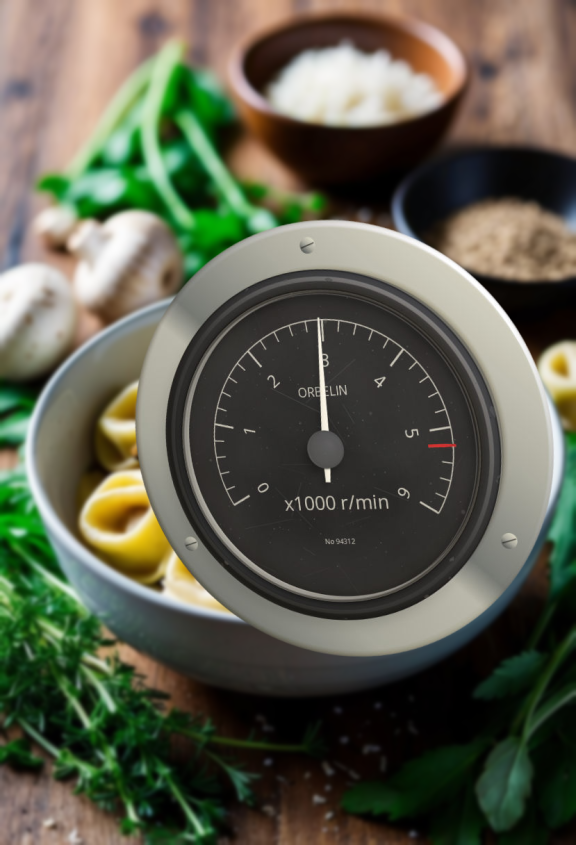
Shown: 3000 rpm
